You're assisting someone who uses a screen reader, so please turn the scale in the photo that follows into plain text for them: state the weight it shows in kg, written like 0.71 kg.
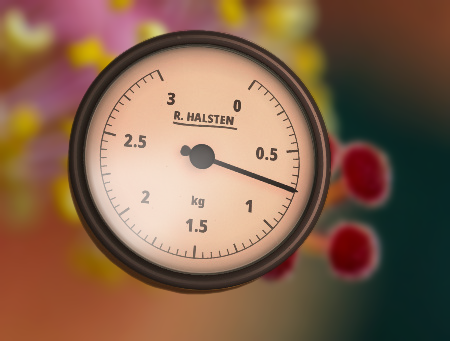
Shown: 0.75 kg
